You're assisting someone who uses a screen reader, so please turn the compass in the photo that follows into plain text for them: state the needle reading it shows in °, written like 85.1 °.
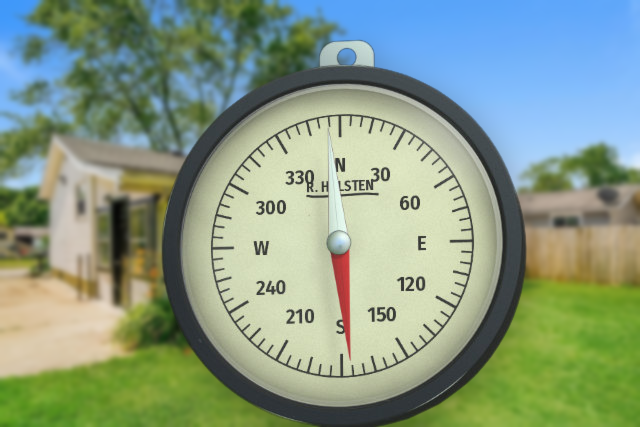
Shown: 175 °
